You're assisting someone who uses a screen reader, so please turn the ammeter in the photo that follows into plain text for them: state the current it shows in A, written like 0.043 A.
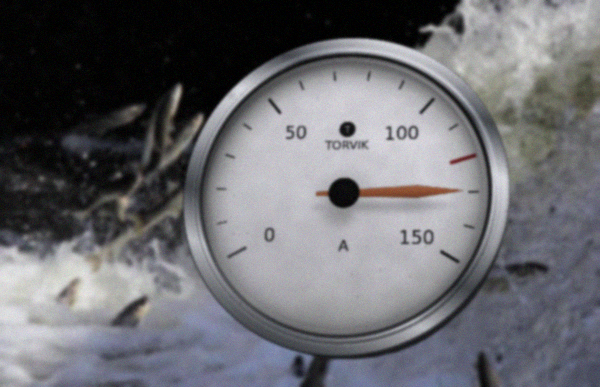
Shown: 130 A
